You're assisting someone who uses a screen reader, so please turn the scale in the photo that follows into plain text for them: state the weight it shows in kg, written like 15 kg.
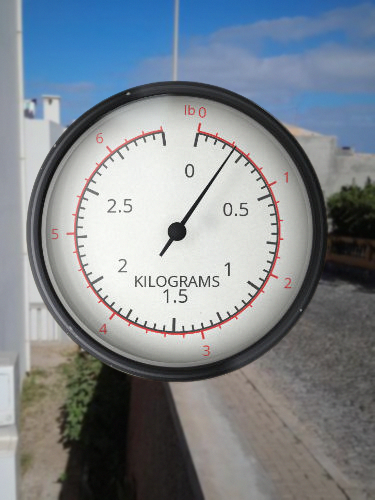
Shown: 0.2 kg
